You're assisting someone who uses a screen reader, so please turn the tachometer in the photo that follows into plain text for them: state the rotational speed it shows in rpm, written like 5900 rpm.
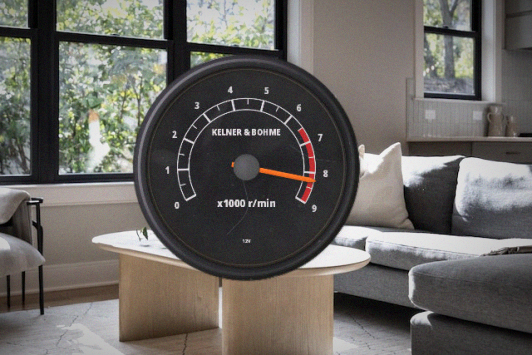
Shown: 8250 rpm
